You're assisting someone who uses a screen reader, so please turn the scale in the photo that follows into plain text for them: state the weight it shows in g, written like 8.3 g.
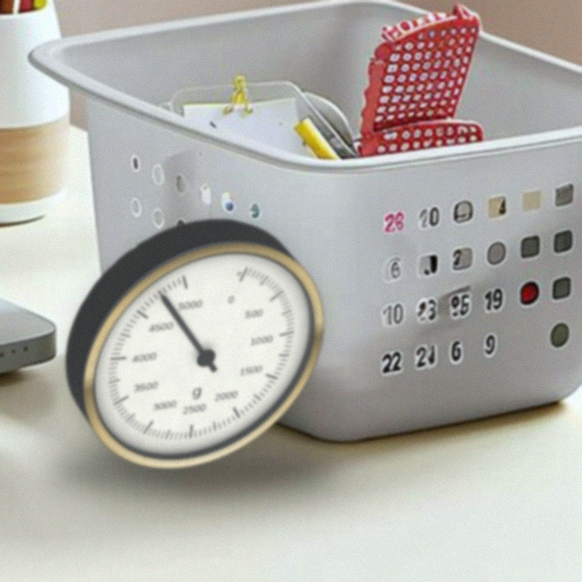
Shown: 4750 g
